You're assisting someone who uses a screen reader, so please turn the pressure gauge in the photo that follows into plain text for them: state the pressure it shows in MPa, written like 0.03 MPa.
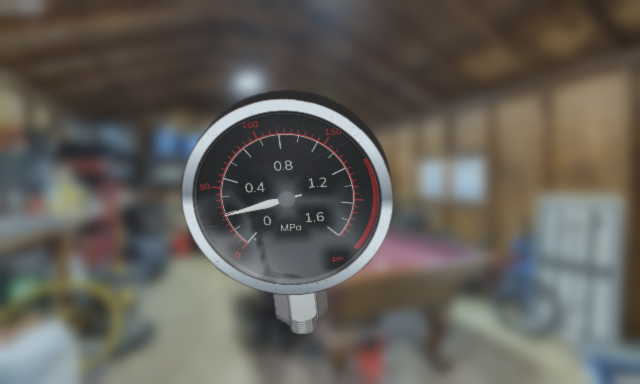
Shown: 0.2 MPa
